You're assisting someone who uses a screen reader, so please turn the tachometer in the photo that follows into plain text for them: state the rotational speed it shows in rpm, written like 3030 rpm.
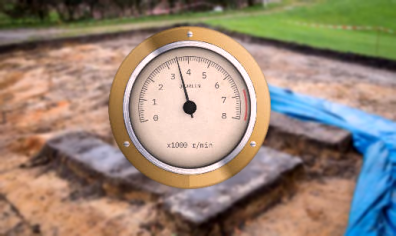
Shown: 3500 rpm
